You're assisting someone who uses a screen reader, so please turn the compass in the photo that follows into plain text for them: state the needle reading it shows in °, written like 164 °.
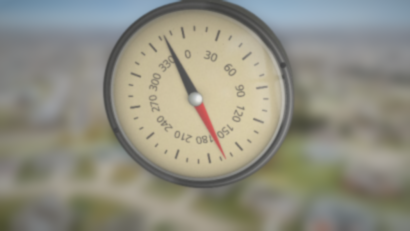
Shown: 165 °
